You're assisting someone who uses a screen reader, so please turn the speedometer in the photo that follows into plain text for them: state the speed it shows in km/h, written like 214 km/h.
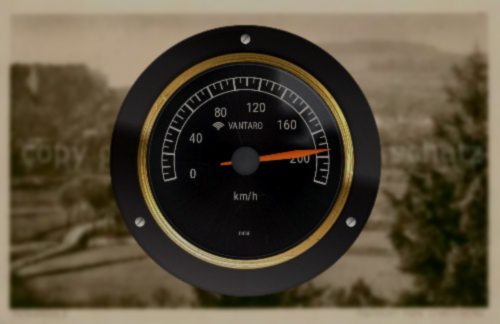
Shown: 195 km/h
